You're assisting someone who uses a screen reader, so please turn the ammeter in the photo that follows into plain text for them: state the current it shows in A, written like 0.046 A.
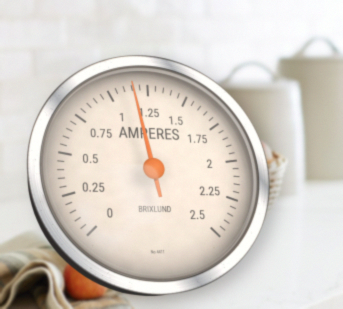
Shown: 1.15 A
